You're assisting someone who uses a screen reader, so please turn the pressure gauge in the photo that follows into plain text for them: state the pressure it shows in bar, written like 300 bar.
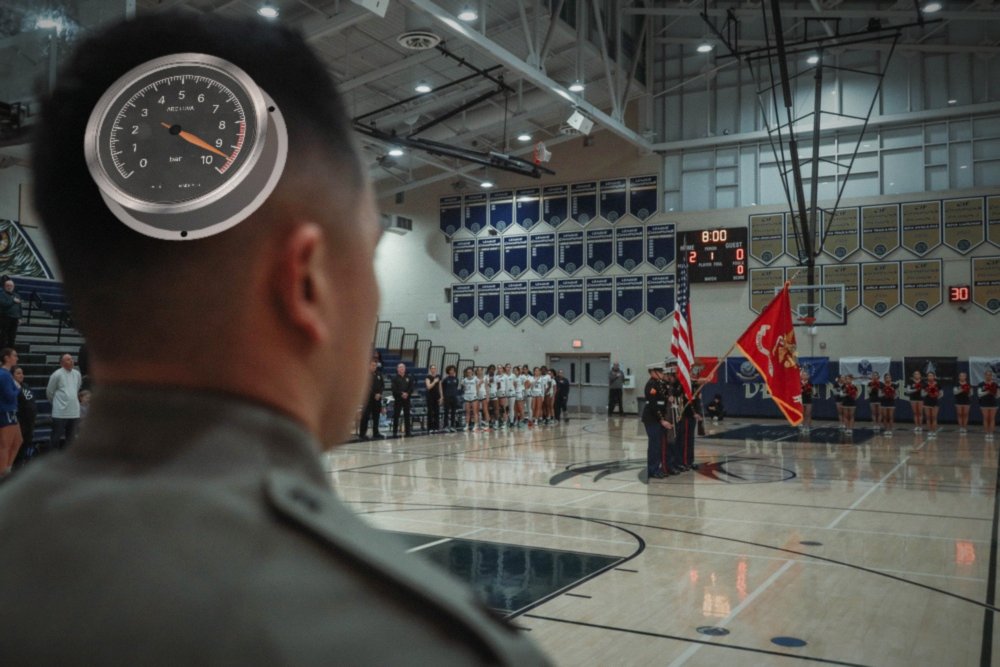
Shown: 9.5 bar
